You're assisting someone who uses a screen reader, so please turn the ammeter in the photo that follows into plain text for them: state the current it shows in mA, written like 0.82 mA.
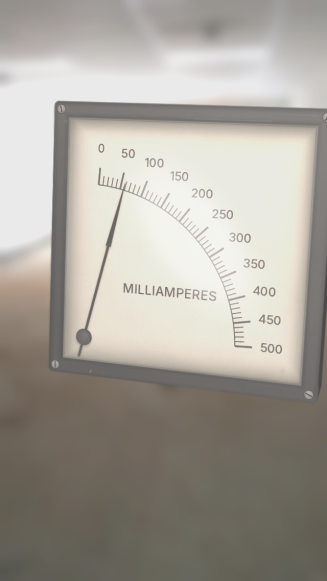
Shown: 60 mA
